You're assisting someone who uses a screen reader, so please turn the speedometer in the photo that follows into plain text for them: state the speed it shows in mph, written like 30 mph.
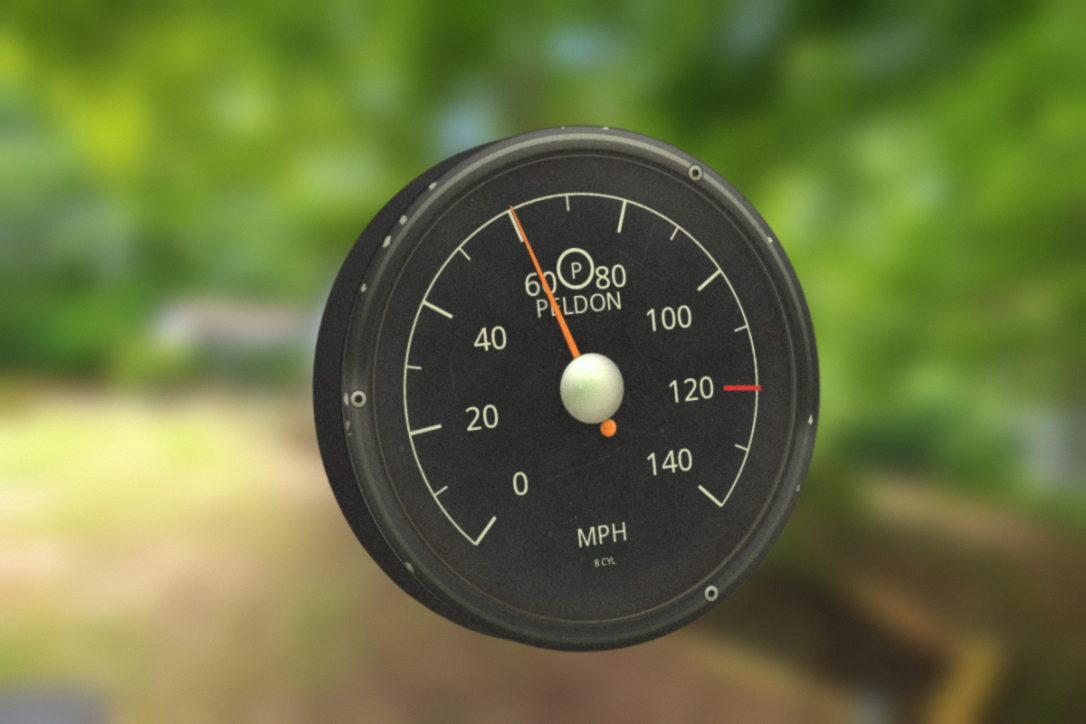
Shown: 60 mph
